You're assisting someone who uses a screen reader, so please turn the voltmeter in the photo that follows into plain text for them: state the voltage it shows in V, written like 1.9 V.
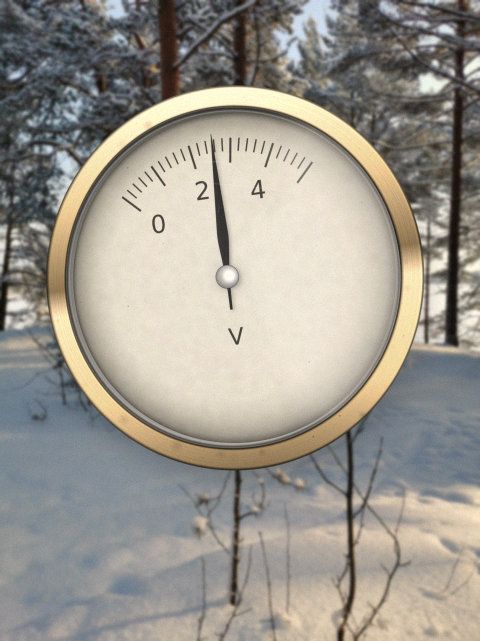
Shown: 2.6 V
